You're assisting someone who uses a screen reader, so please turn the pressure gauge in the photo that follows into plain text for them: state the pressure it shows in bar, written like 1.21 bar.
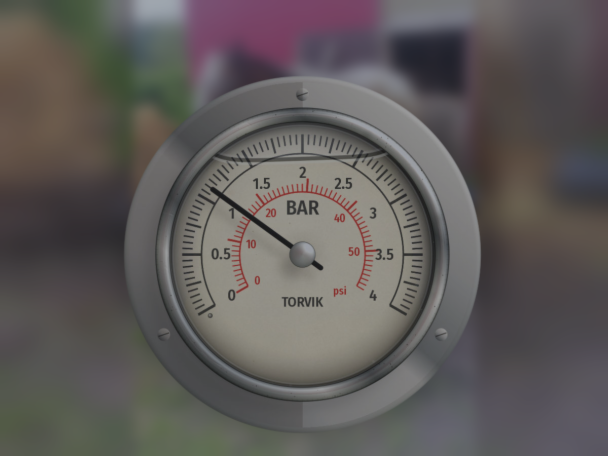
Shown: 1.1 bar
